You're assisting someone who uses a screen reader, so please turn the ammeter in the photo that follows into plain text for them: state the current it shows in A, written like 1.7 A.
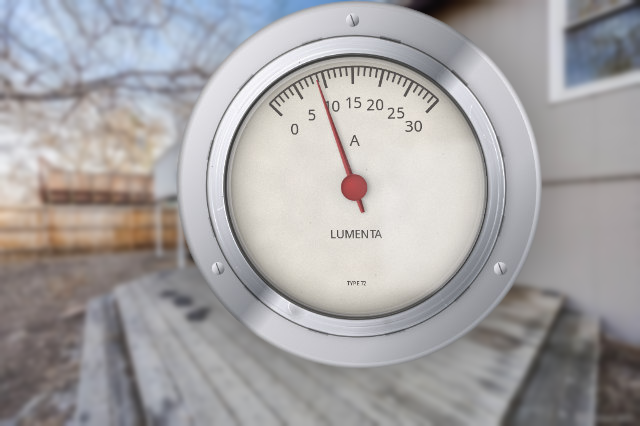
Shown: 9 A
